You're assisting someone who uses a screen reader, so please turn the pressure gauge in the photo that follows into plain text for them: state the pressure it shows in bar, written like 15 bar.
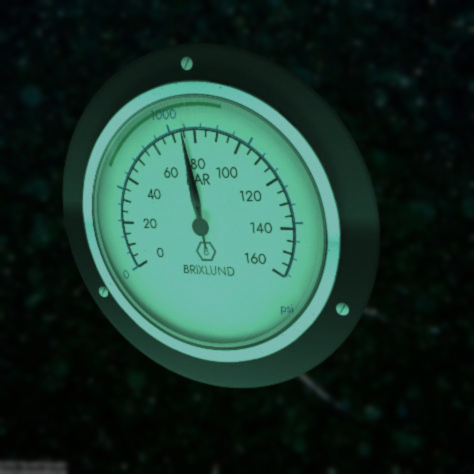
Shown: 75 bar
